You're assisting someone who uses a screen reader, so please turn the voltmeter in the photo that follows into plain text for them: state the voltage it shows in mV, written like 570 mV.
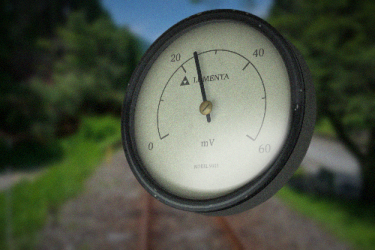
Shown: 25 mV
